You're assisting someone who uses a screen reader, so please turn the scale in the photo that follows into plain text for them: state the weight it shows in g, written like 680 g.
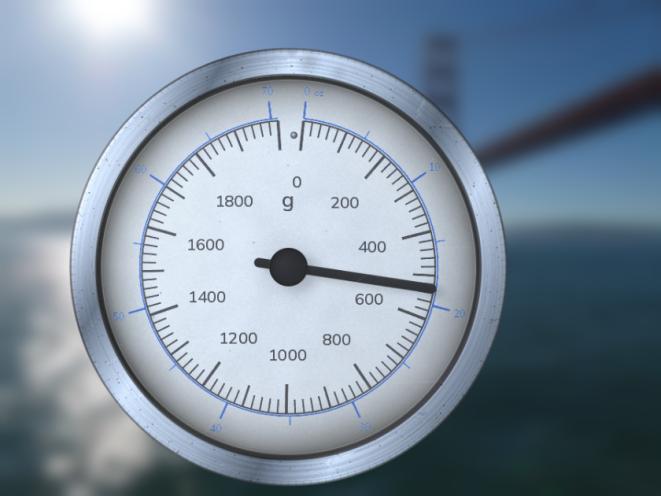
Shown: 530 g
